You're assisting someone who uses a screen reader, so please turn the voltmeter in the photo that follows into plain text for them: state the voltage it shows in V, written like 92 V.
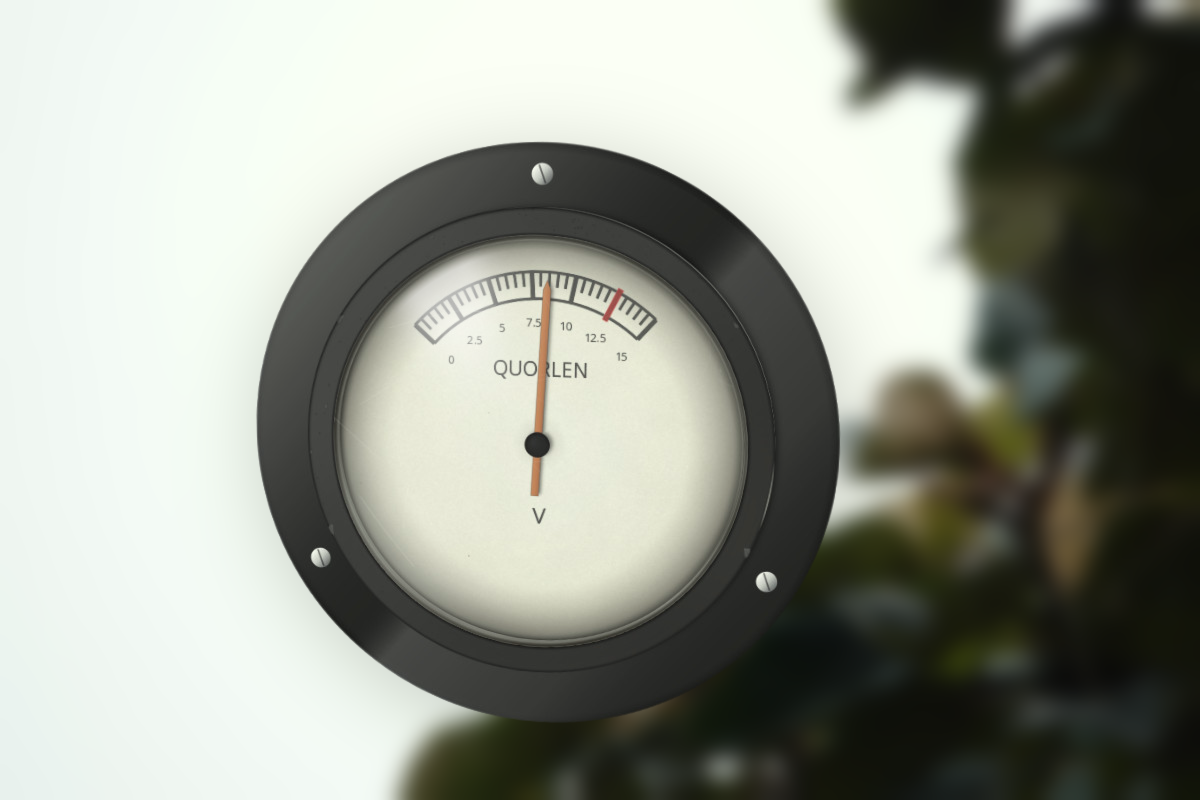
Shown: 8.5 V
